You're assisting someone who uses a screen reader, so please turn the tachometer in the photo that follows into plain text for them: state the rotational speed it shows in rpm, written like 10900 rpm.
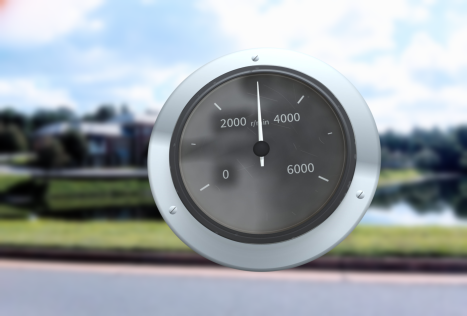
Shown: 3000 rpm
